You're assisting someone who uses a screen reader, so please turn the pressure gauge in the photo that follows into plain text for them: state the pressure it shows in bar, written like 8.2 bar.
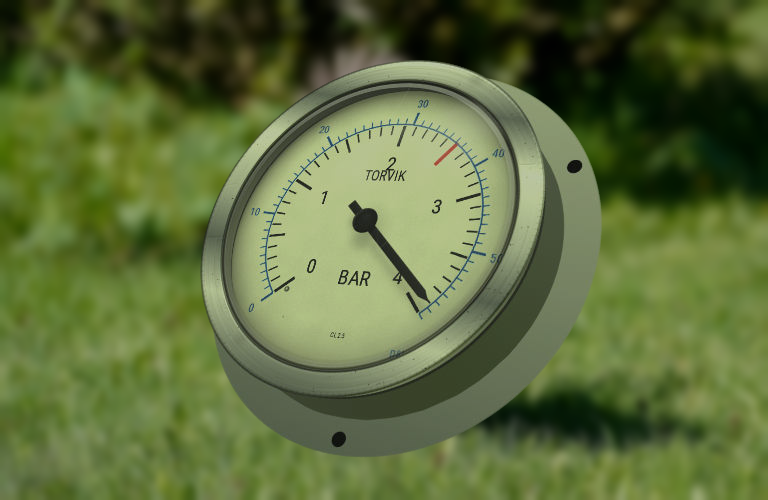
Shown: 3.9 bar
